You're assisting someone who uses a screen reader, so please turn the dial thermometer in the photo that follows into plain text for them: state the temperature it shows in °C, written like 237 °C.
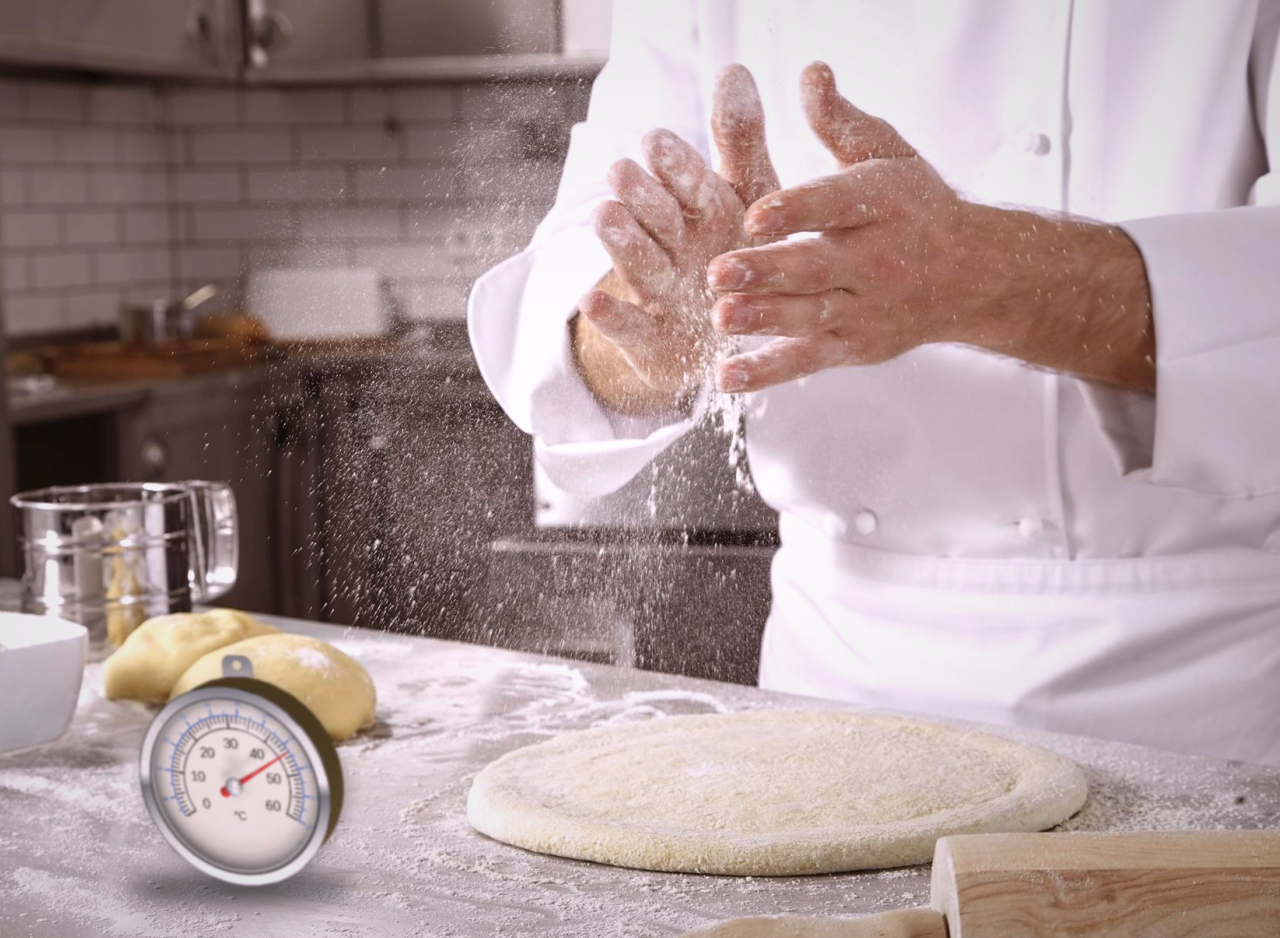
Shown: 45 °C
